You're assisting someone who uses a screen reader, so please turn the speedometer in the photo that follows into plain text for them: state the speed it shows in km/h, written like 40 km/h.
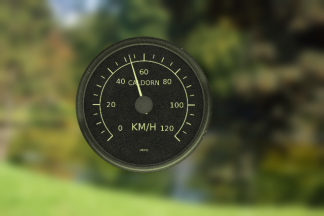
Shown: 52.5 km/h
